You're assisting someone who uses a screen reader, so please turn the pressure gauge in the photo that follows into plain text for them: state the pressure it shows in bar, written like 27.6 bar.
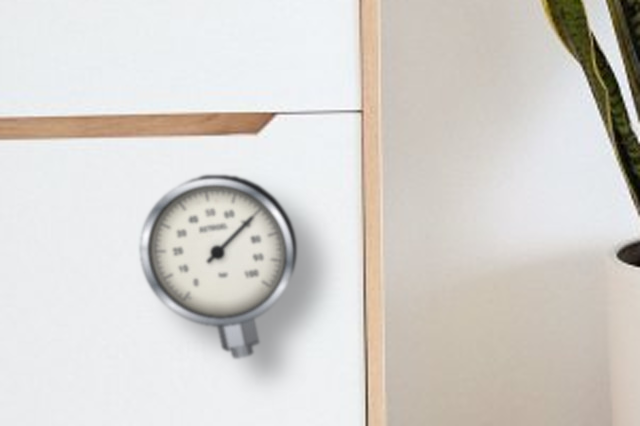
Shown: 70 bar
